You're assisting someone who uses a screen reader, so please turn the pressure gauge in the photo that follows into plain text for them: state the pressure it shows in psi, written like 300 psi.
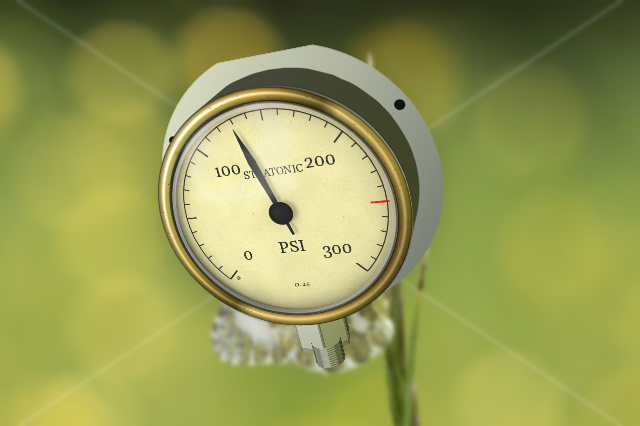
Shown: 130 psi
